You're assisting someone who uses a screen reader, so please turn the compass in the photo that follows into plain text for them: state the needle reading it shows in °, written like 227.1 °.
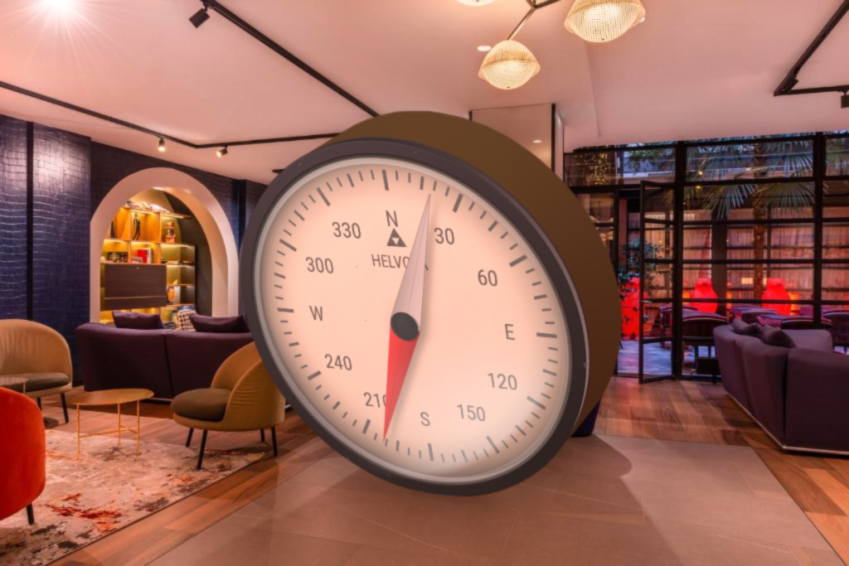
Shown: 200 °
